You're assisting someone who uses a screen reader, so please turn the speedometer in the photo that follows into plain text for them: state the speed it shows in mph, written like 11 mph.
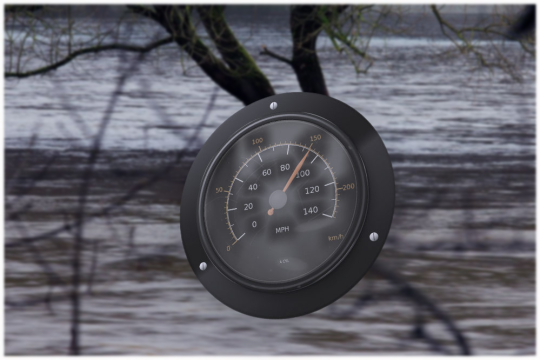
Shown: 95 mph
